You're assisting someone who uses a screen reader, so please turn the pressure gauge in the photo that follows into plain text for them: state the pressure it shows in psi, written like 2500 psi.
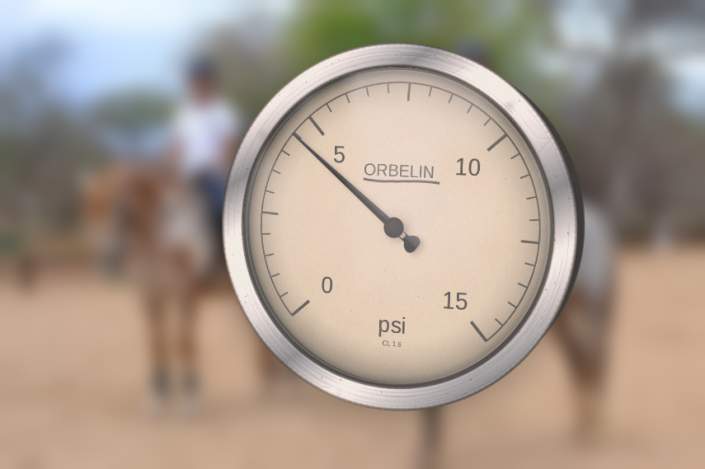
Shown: 4.5 psi
